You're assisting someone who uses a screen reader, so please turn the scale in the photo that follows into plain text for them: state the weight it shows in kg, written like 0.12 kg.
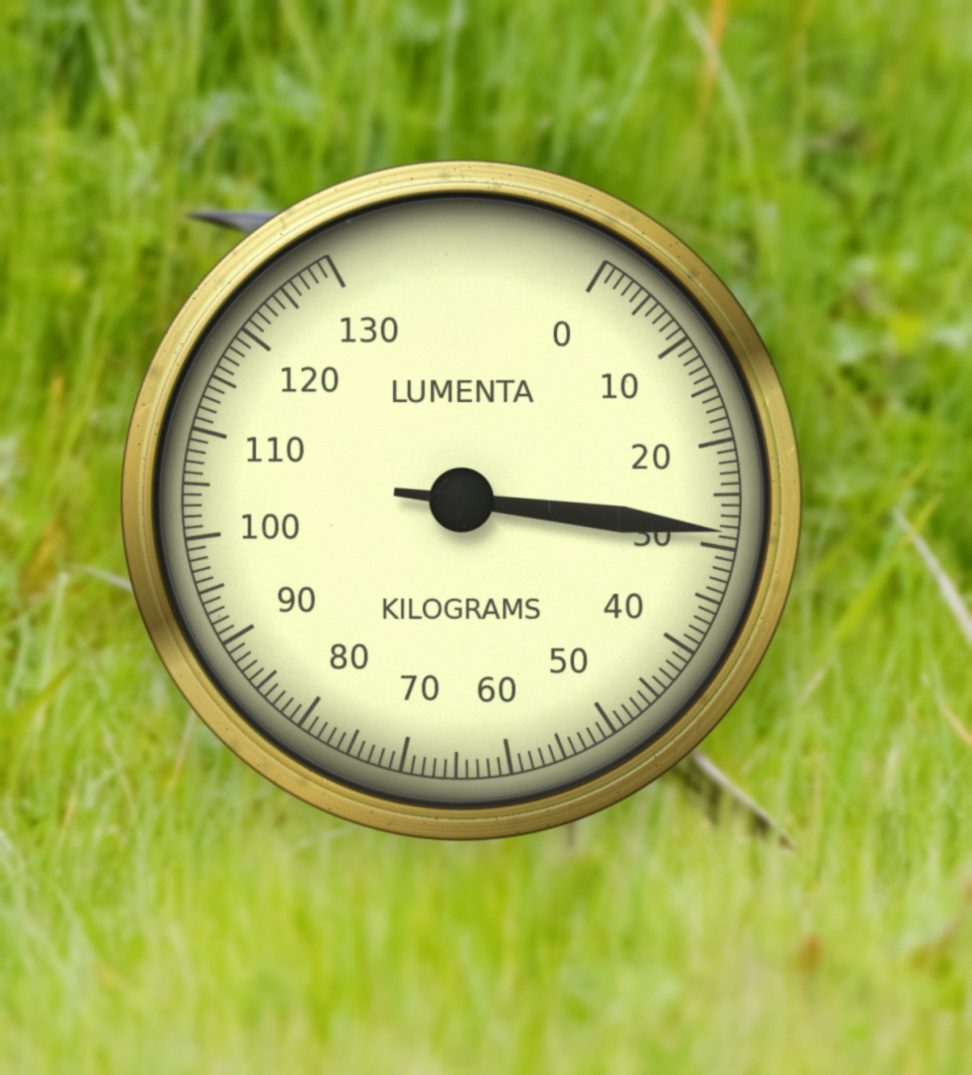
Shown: 28.5 kg
